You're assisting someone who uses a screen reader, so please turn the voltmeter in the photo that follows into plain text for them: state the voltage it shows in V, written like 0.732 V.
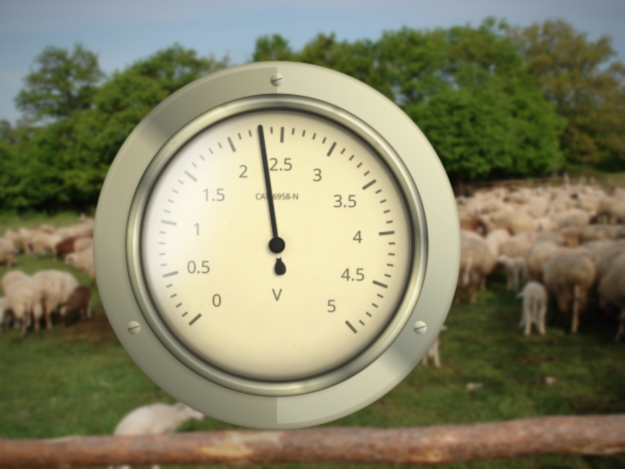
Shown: 2.3 V
